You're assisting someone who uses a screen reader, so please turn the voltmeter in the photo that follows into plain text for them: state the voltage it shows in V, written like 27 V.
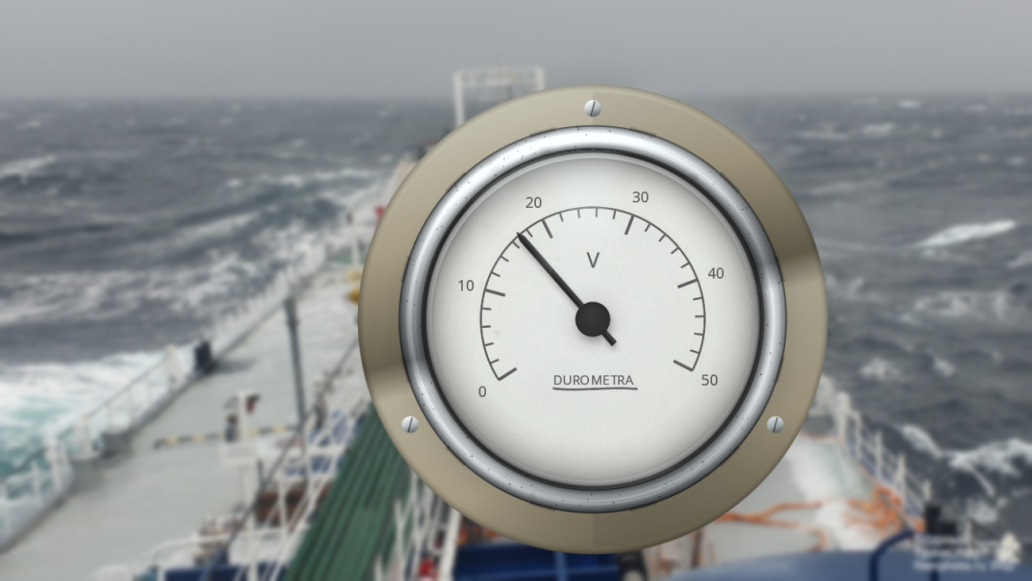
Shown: 17 V
